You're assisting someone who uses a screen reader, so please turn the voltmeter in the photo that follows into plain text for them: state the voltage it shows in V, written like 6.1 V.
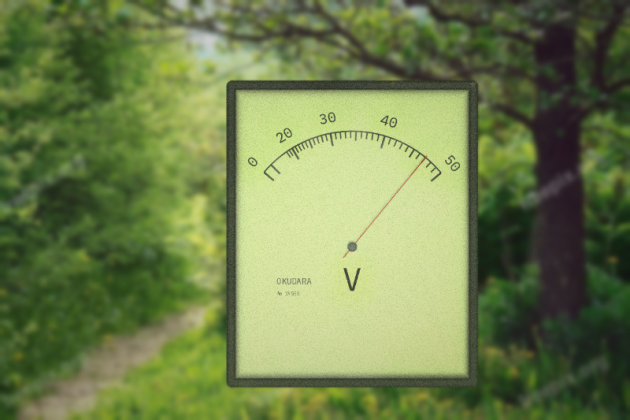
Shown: 47 V
